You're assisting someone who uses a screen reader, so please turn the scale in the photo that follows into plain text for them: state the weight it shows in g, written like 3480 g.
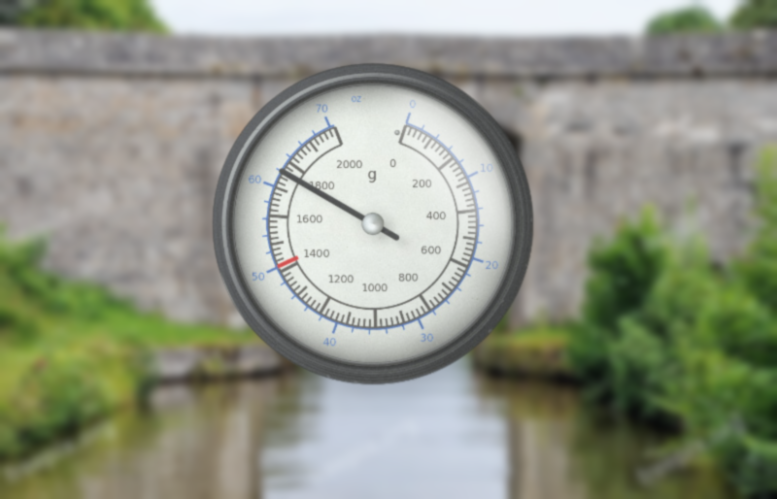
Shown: 1760 g
